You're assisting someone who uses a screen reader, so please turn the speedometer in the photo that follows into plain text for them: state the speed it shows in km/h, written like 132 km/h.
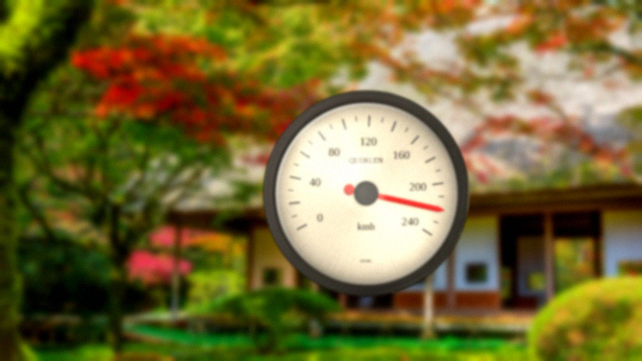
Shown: 220 km/h
